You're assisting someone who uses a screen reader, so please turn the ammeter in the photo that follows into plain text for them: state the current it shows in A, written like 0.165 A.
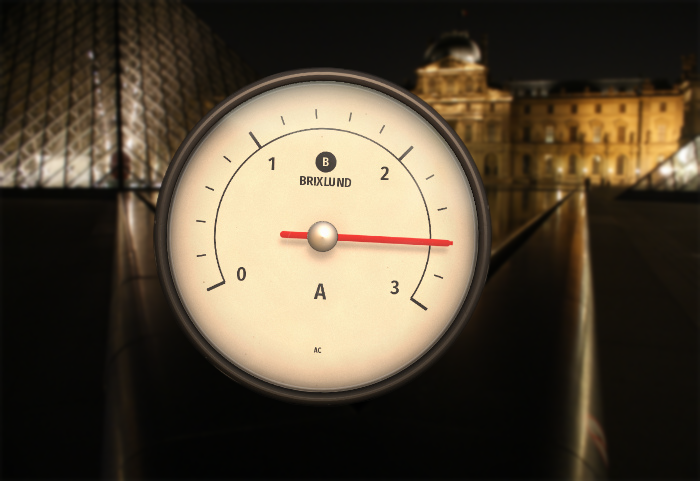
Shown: 2.6 A
